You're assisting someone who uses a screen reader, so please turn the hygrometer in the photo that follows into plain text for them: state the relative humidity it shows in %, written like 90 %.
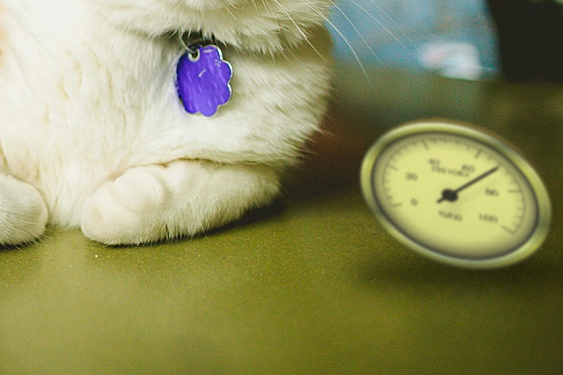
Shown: 68 %
